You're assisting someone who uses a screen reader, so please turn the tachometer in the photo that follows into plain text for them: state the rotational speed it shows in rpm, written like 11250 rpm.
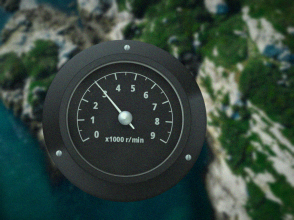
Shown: 3000 rpm
